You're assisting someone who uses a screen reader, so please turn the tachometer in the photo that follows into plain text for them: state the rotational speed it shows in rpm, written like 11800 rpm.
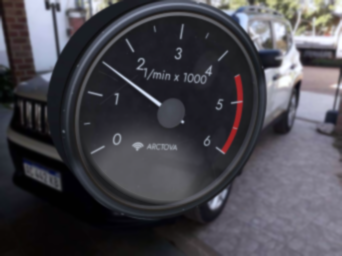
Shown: 1500 rpm
